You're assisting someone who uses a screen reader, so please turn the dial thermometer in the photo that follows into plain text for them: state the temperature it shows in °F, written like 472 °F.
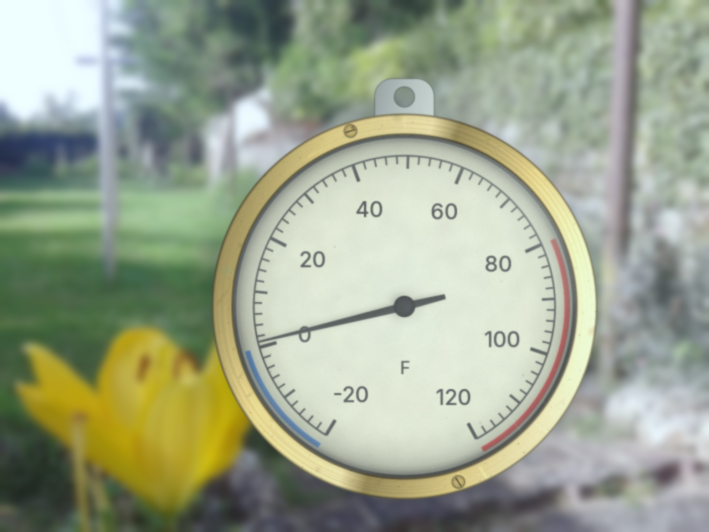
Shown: 1 °F
